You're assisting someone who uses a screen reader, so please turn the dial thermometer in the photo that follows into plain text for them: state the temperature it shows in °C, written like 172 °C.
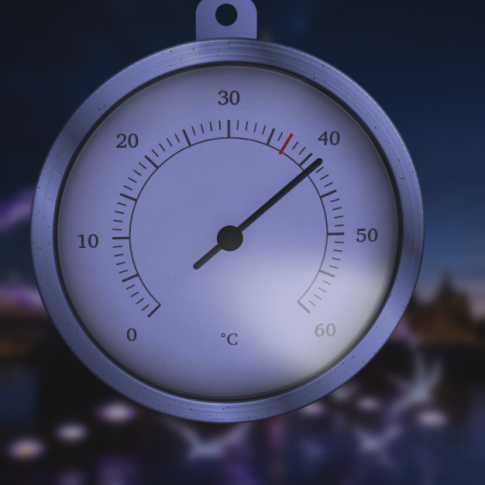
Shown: 41 °C
